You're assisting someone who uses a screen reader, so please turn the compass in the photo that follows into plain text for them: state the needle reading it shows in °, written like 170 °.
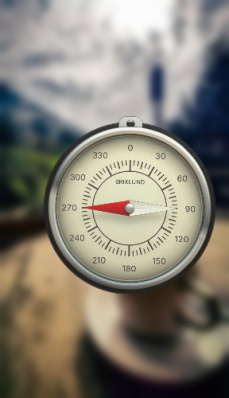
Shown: 270 °
